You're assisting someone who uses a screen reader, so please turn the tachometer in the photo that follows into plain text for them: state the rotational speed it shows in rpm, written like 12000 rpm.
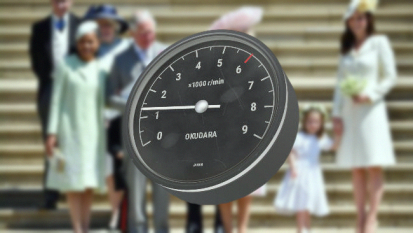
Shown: 1250 rpm
